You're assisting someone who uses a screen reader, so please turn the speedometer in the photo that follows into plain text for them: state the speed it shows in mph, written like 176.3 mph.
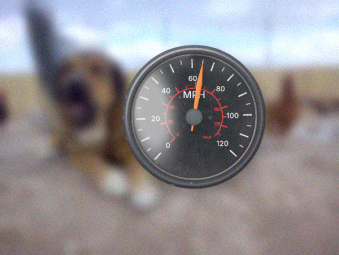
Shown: 65 mph
